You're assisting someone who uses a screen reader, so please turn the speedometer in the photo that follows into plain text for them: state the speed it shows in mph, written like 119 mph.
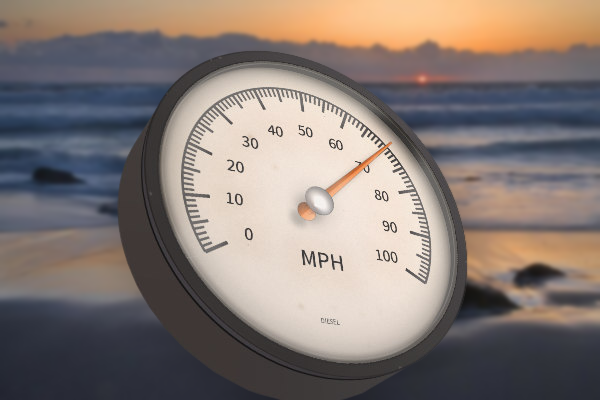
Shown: 70 mph
